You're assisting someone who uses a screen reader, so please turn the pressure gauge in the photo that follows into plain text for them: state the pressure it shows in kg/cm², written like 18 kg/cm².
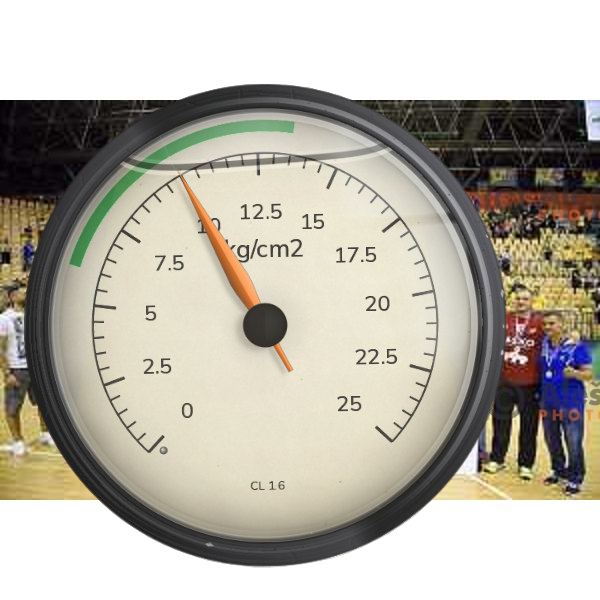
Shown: 10 kg/cm²
